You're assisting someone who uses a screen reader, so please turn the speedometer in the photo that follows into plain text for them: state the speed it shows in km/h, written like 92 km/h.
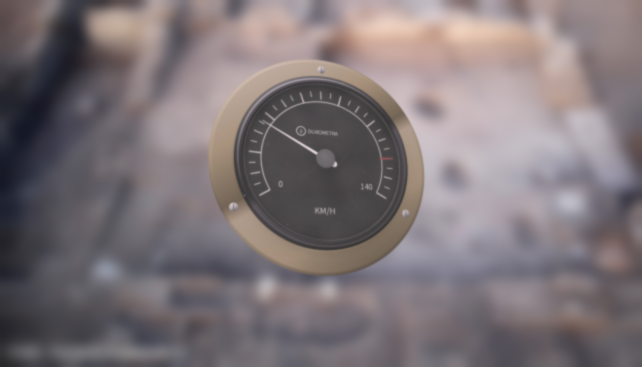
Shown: 35 km/h
